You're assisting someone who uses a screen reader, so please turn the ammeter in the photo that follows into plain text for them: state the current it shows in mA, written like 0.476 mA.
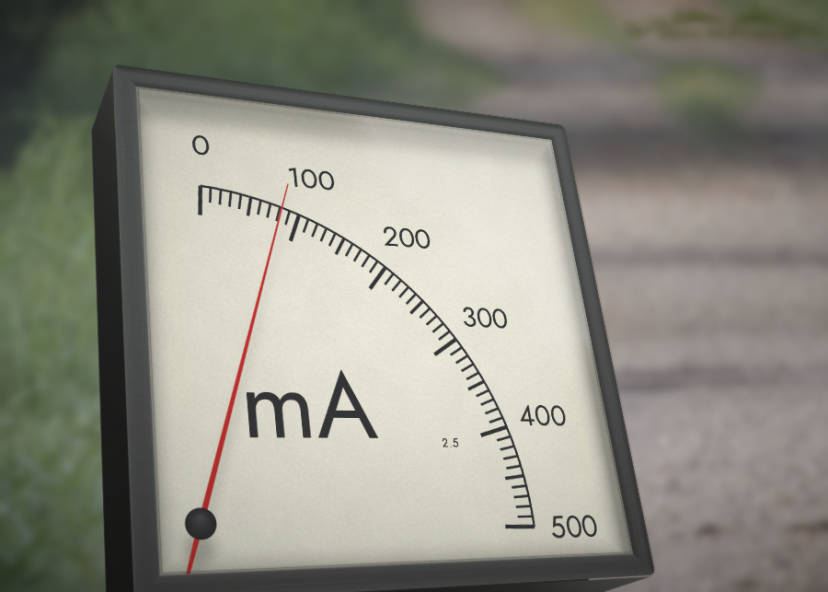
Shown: 80 mA
